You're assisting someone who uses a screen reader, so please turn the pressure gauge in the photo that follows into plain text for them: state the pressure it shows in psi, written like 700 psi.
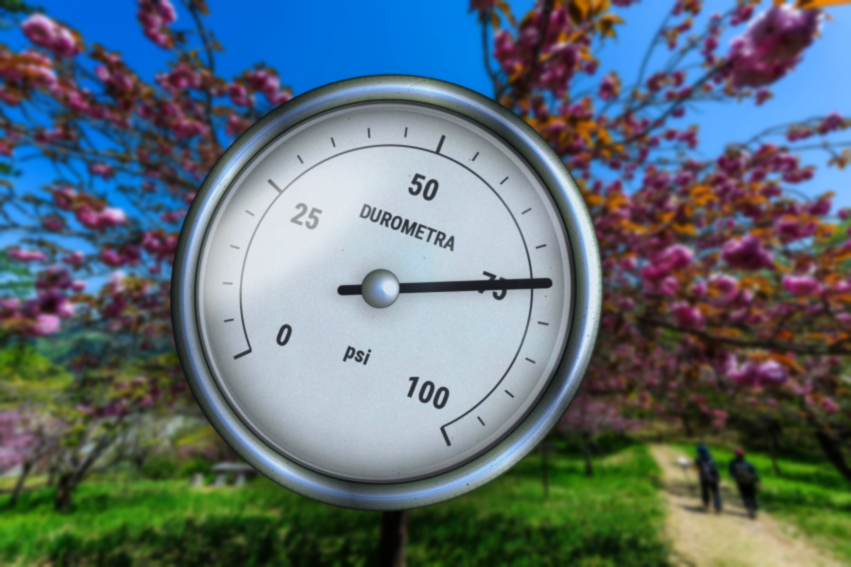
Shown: 75 psi
